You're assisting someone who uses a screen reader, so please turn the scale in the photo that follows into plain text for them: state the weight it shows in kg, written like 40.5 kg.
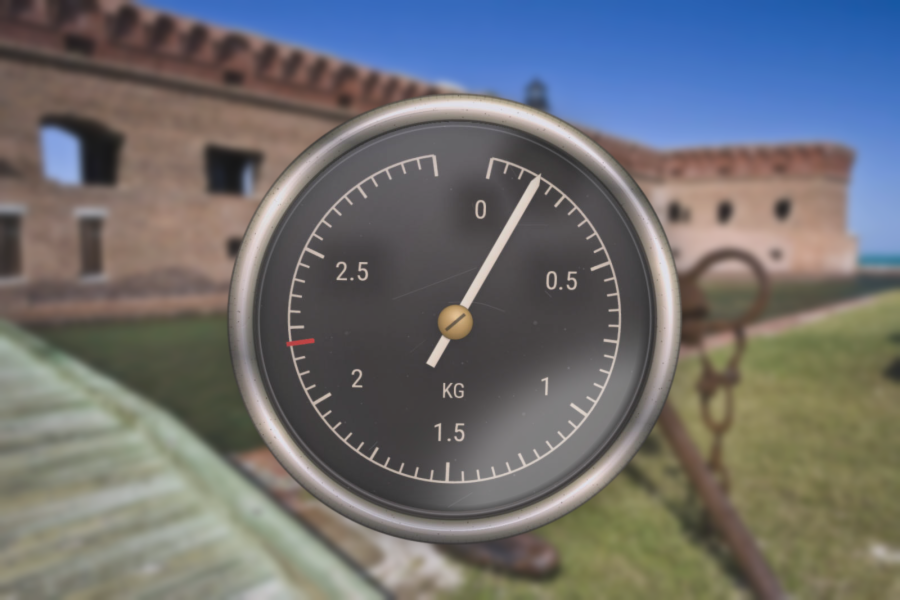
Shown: 0.15 kg
